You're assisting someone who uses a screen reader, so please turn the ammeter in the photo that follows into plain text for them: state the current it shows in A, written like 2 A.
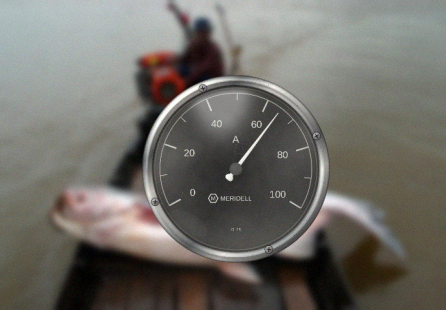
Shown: 65 A
